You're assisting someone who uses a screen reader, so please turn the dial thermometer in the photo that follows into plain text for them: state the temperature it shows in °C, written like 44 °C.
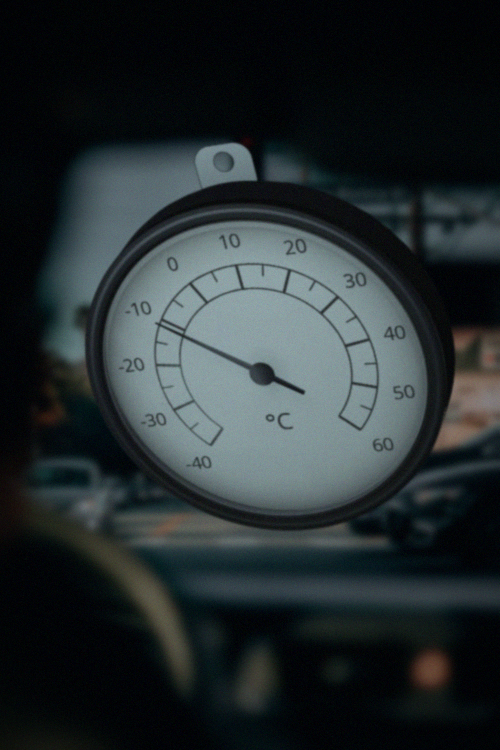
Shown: -10 °C
